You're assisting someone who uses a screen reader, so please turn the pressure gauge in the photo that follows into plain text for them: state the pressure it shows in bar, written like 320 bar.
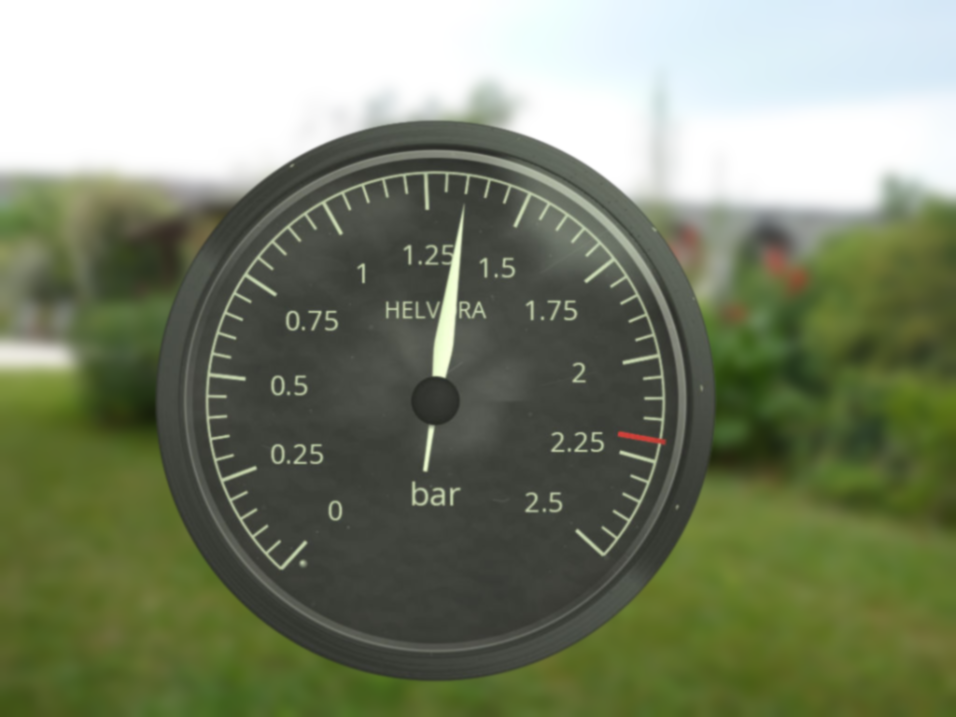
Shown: 1.35 bar
